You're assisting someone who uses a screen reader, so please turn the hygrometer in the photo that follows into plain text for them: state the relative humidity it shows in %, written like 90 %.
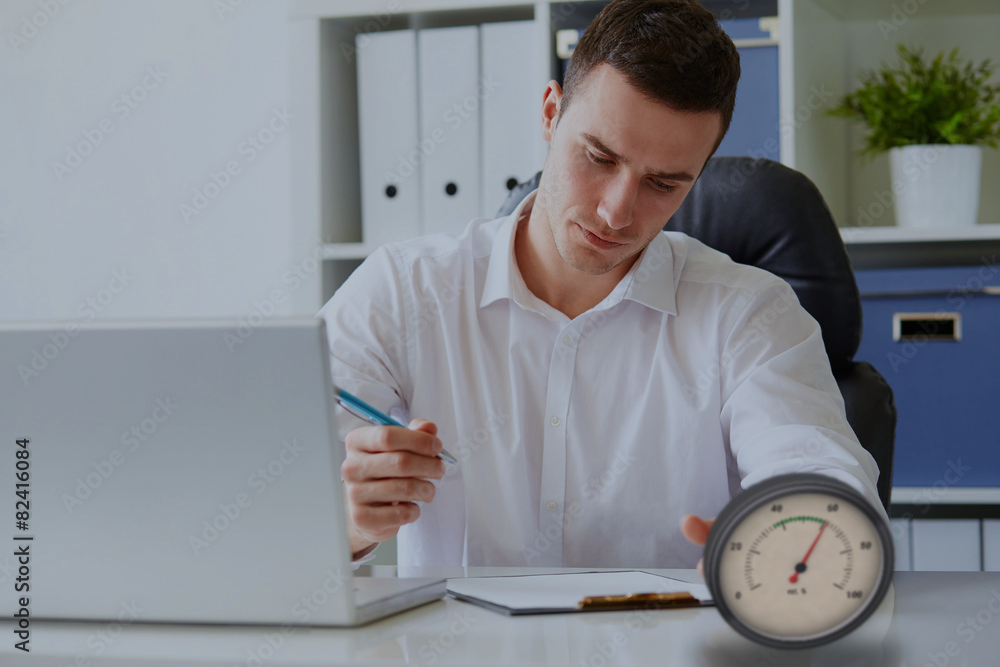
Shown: 60 %
